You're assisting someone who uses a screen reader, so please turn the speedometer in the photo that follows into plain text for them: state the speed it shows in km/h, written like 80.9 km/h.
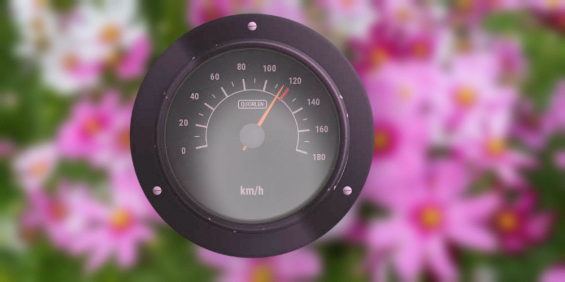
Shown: 115 km/h
